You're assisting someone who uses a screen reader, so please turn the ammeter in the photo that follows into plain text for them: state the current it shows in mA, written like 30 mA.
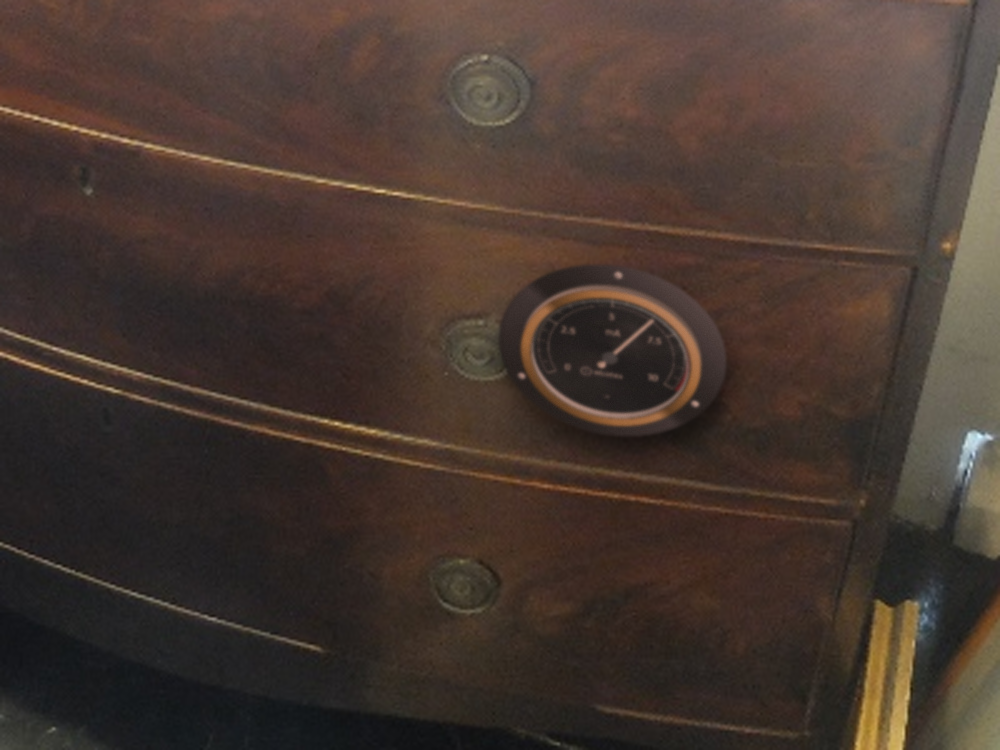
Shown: 6.5 mA
